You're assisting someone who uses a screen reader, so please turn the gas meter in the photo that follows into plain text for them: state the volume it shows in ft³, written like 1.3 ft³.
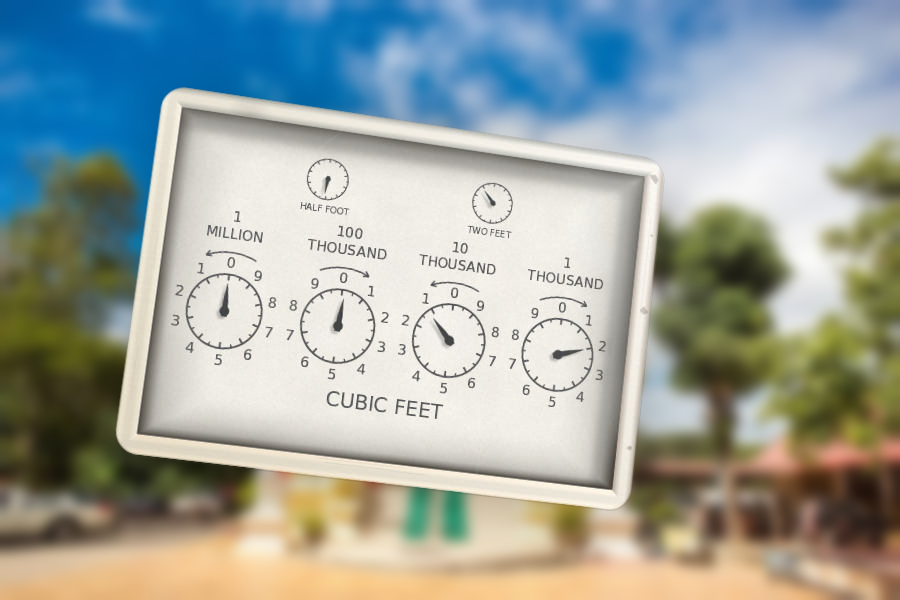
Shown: 1200 ft³
